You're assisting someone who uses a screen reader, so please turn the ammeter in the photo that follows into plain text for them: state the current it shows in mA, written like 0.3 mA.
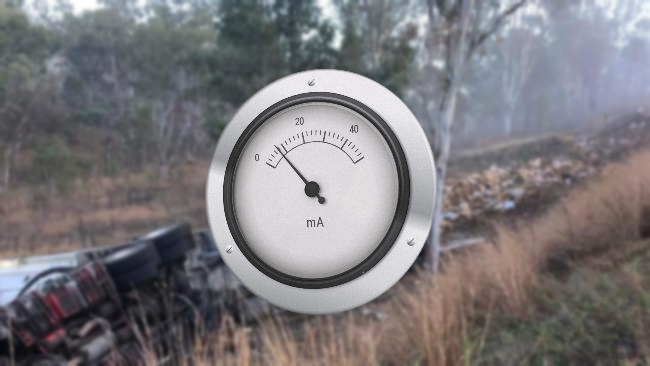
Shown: 8 mA
